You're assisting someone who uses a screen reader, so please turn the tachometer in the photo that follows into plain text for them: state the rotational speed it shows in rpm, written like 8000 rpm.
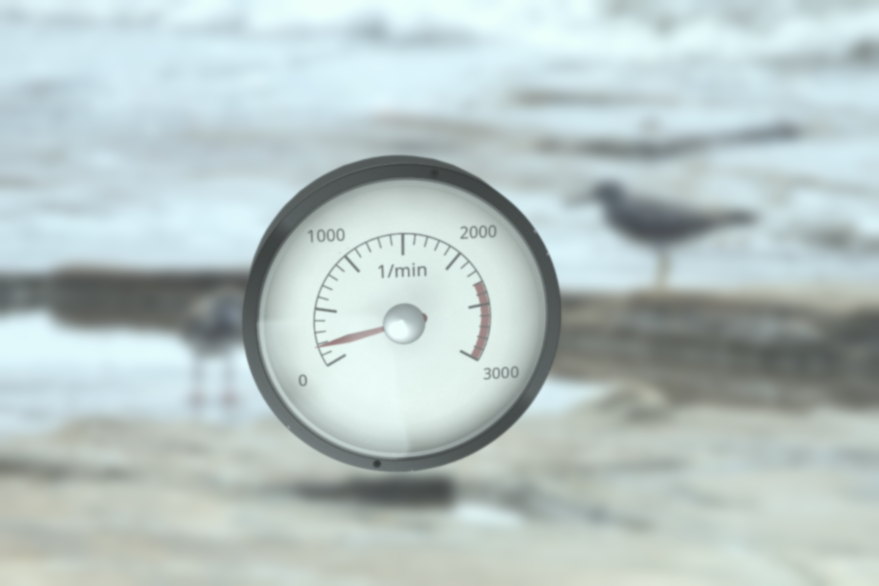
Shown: 200 rpm
